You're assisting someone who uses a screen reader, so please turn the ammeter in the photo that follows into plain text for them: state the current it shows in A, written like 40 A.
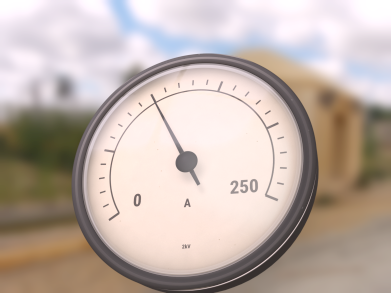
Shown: 100 A
